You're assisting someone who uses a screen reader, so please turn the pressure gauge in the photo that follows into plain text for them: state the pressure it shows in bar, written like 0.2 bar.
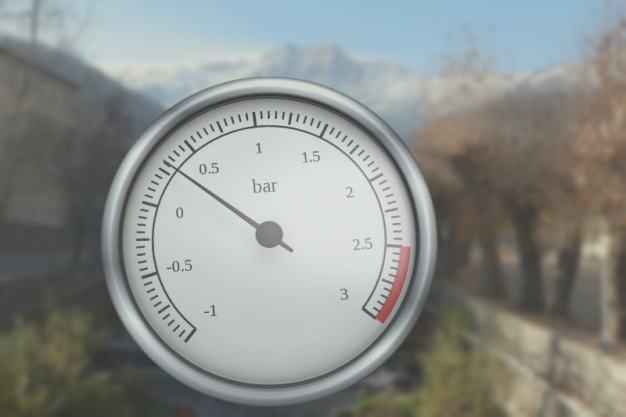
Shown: 0.3 bar
